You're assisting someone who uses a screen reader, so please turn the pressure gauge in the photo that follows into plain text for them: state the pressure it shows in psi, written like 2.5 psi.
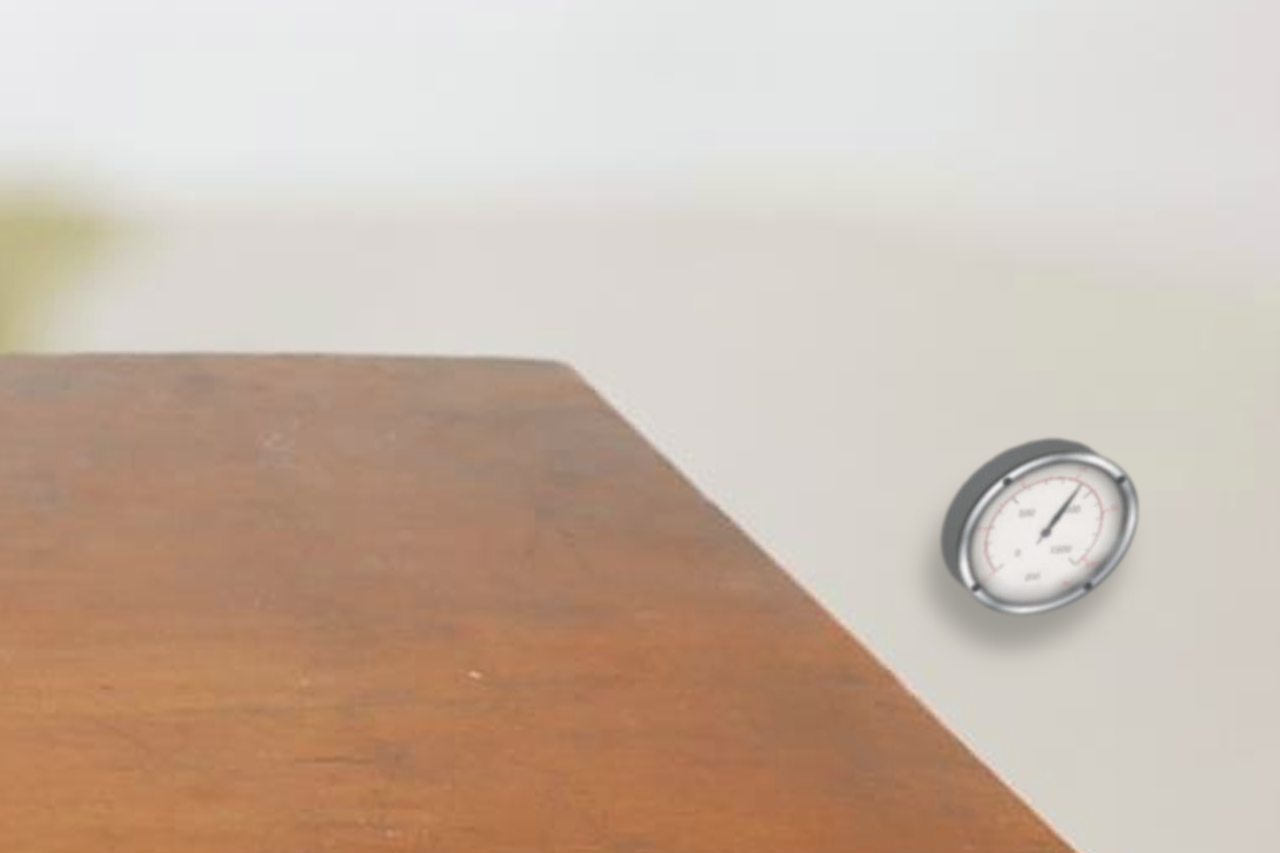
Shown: 900 psi
